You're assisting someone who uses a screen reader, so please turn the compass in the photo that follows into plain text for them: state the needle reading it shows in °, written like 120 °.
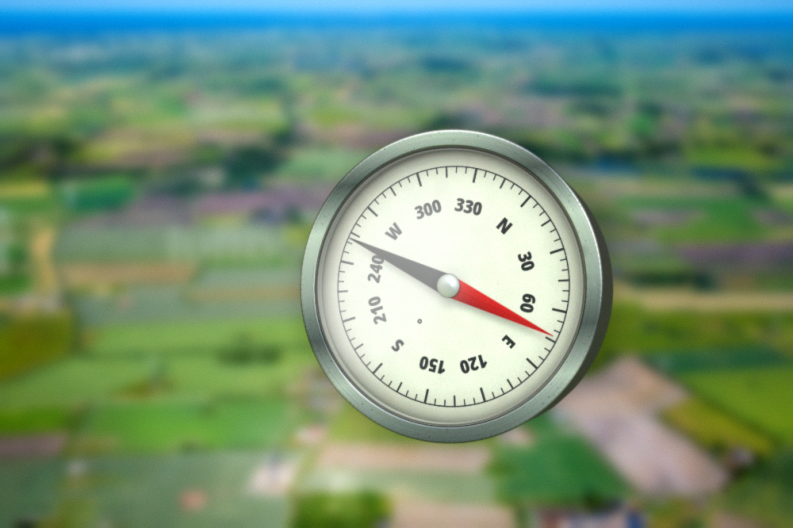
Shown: 72.5 °
